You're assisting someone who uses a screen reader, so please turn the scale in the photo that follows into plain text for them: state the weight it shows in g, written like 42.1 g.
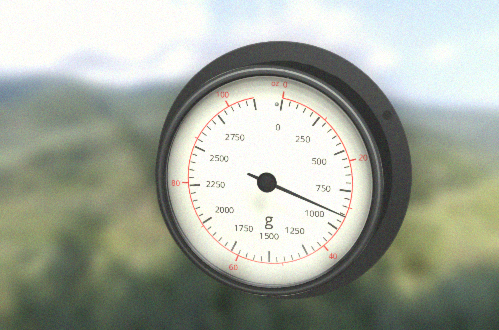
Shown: 900 g
